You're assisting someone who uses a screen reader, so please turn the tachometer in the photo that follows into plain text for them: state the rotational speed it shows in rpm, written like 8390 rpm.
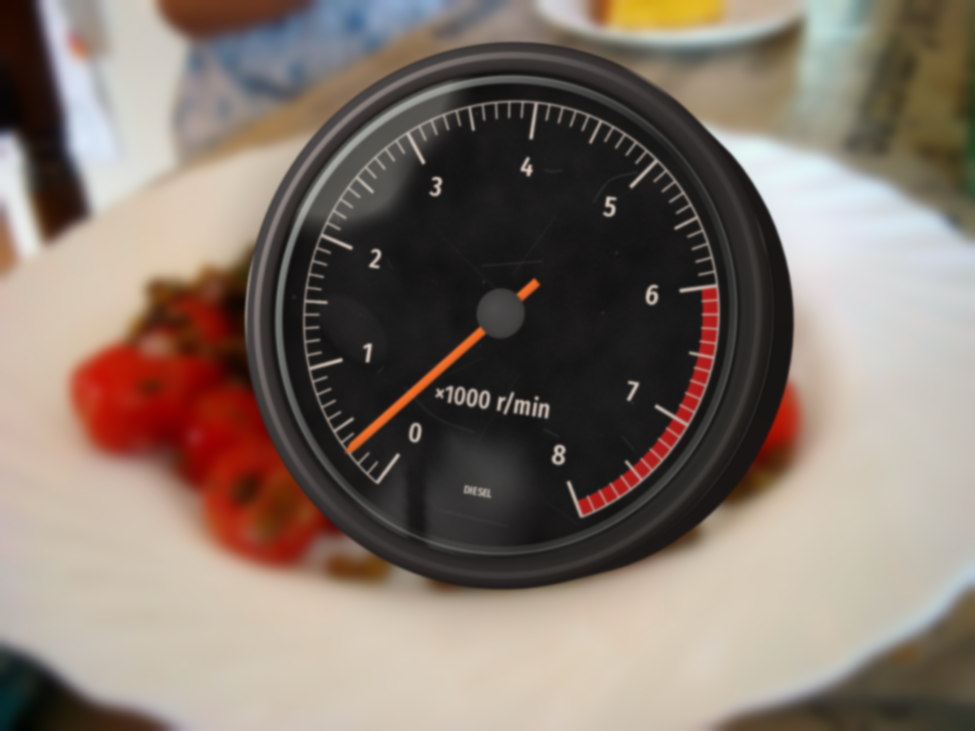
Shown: 300 rpm
